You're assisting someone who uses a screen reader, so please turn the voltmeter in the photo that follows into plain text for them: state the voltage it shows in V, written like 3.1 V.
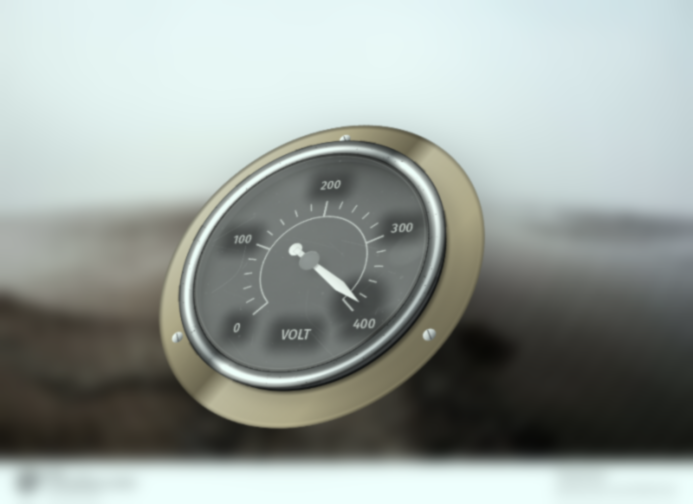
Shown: 390 V
